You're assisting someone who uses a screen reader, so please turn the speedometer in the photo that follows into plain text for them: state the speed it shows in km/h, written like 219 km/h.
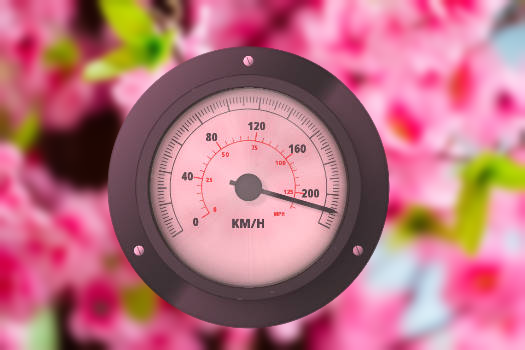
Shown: 210 km/h
